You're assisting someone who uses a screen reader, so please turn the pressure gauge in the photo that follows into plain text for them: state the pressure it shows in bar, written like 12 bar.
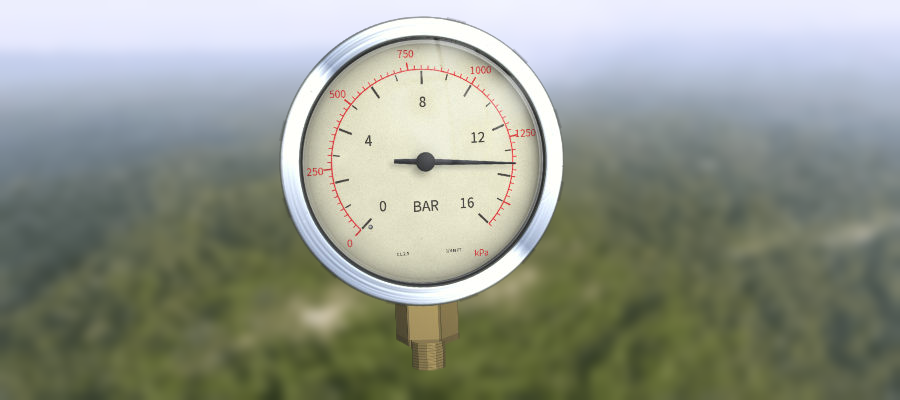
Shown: 13.5 bar
